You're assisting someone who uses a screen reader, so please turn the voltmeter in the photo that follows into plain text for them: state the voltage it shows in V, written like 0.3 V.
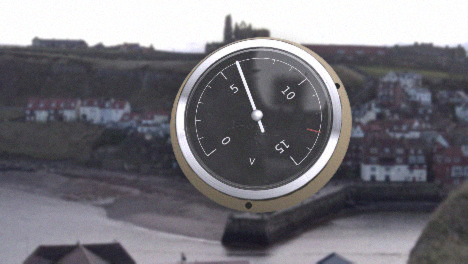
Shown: 6 V
